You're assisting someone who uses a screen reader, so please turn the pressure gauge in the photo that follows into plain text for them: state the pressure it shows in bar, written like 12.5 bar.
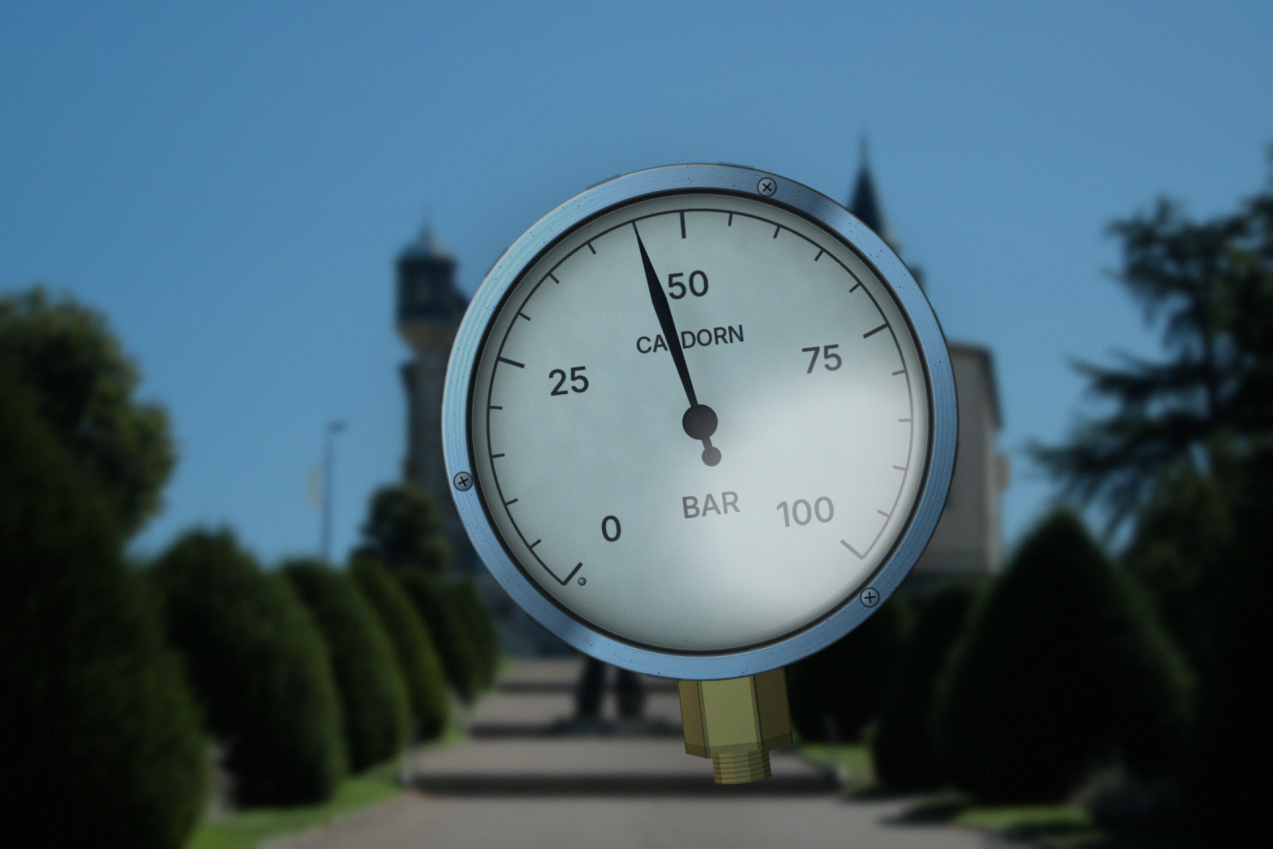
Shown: 45 bar
